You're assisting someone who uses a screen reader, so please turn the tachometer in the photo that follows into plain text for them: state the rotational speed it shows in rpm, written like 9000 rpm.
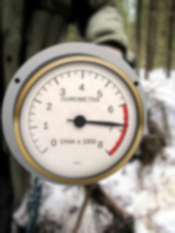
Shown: 6750 rpm
